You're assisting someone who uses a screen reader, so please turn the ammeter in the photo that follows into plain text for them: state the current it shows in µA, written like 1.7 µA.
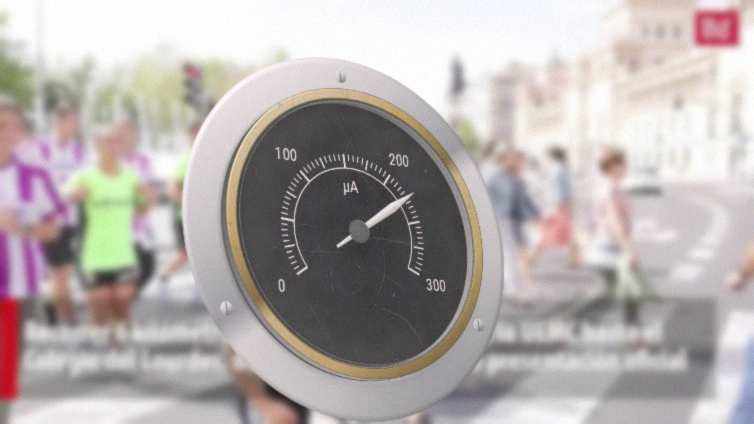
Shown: 225 µA
